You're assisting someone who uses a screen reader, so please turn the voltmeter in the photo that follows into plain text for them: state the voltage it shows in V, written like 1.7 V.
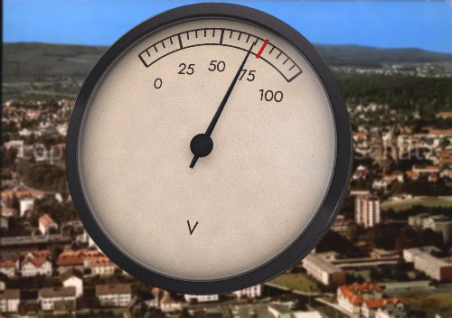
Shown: 70 V
